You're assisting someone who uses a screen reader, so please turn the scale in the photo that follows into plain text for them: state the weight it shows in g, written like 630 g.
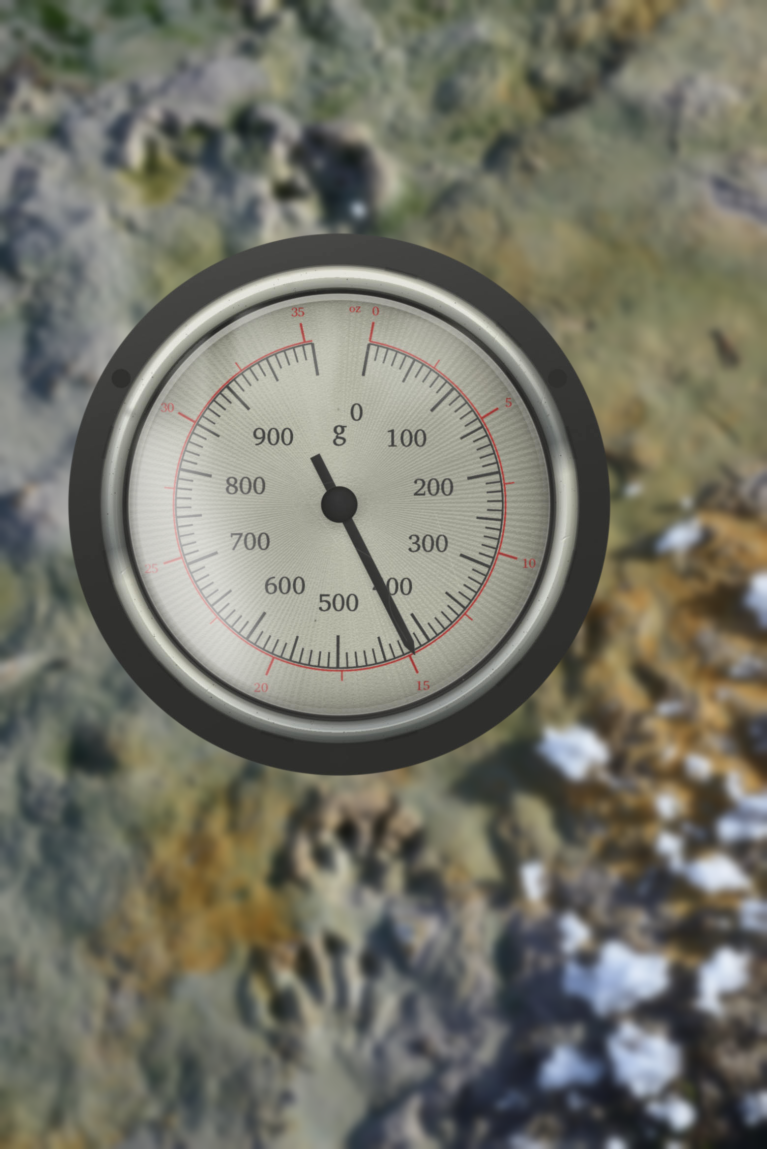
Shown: 420 g
